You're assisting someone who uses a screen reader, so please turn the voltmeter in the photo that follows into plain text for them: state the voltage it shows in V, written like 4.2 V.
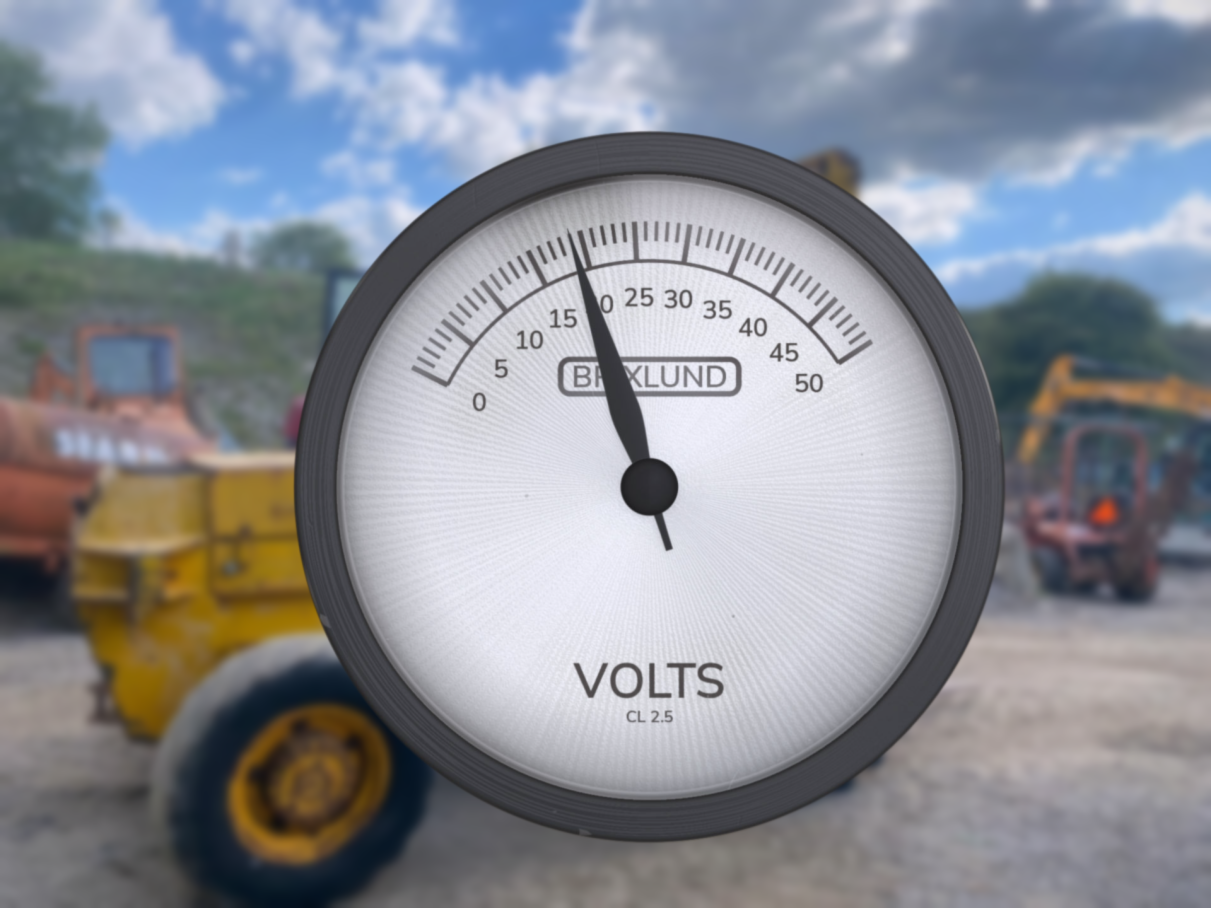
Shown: 19 V
